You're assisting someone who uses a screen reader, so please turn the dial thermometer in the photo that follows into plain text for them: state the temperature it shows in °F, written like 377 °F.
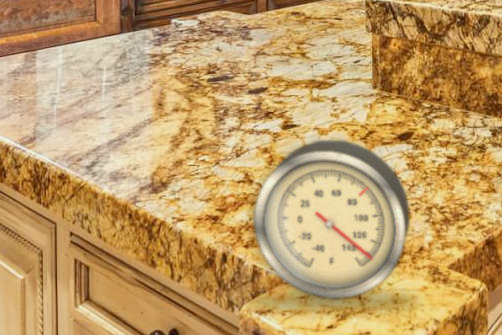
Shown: 130 °F
